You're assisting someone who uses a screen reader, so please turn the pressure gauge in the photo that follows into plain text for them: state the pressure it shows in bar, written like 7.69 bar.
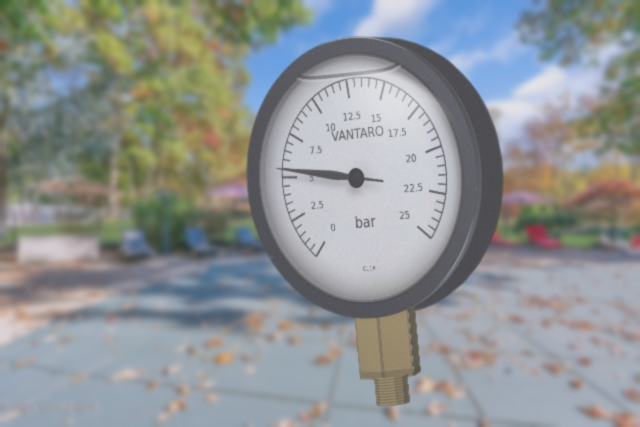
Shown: 5.5 bar
